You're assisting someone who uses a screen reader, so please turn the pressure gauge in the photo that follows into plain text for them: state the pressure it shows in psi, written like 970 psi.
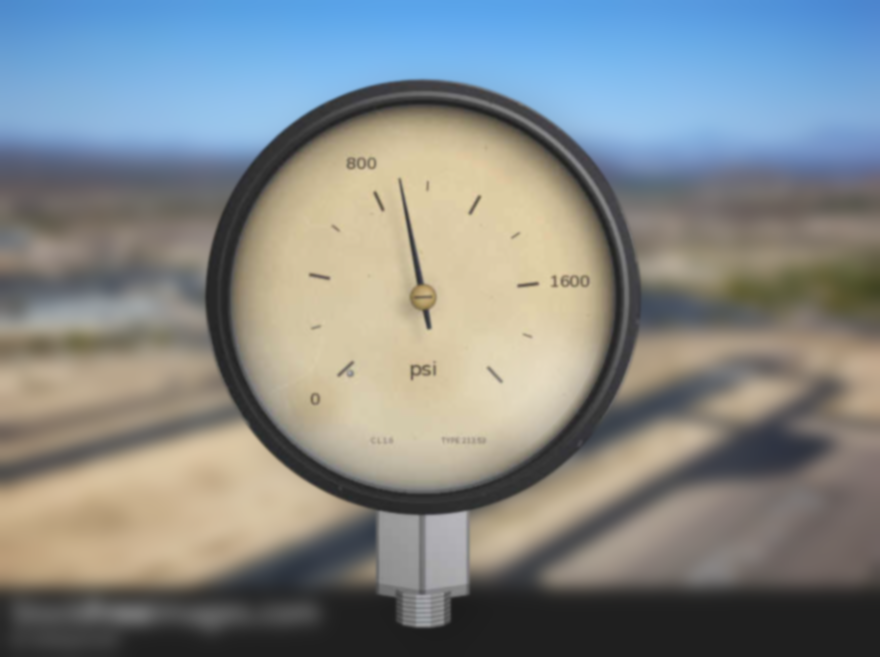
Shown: 900 psi
